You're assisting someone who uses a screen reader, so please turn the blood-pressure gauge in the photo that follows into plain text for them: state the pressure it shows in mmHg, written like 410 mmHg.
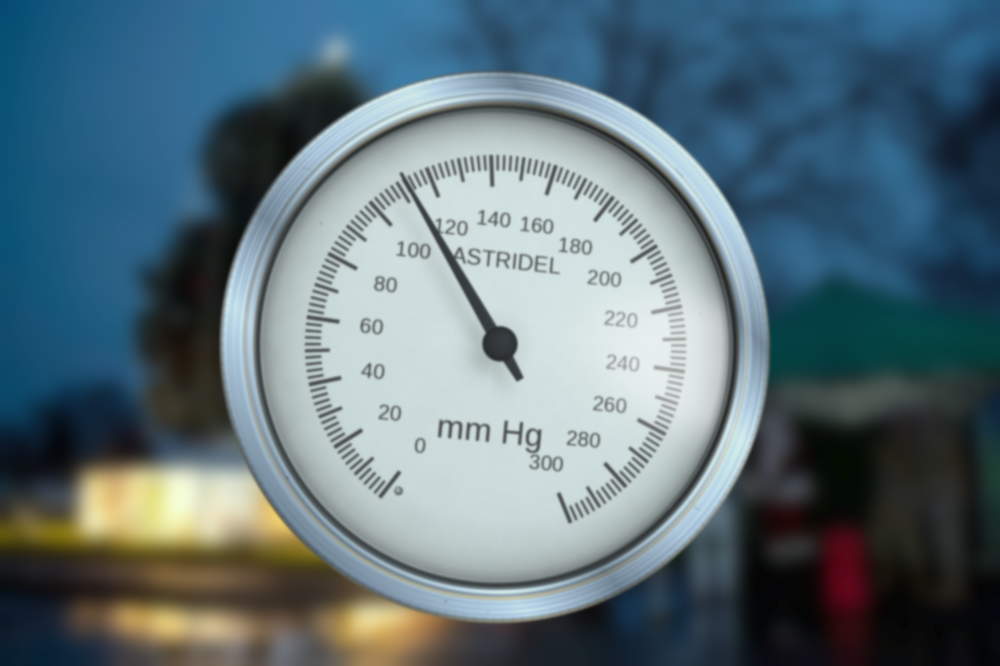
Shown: 112 mmHg
